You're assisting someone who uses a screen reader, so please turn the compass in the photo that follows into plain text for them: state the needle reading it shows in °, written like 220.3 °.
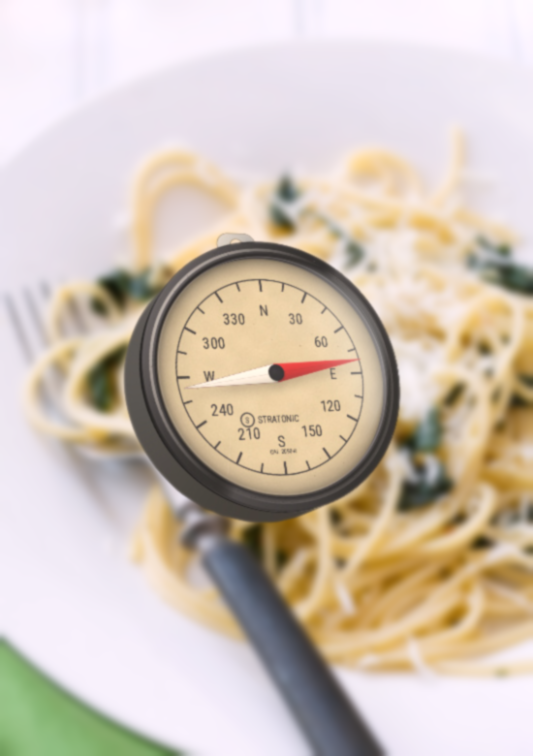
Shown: 82.5 °
